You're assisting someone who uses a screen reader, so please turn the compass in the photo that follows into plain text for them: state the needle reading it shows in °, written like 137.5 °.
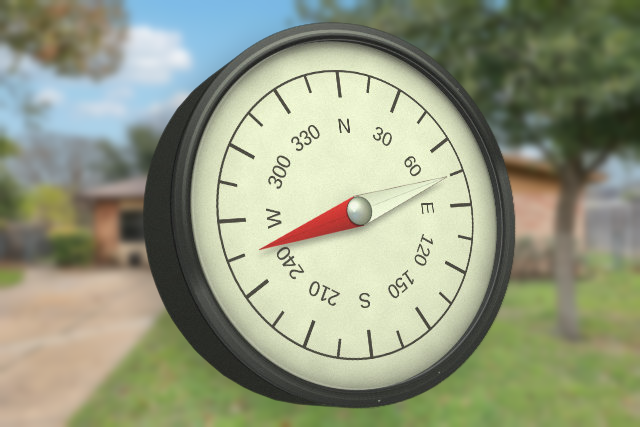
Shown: 255 °
